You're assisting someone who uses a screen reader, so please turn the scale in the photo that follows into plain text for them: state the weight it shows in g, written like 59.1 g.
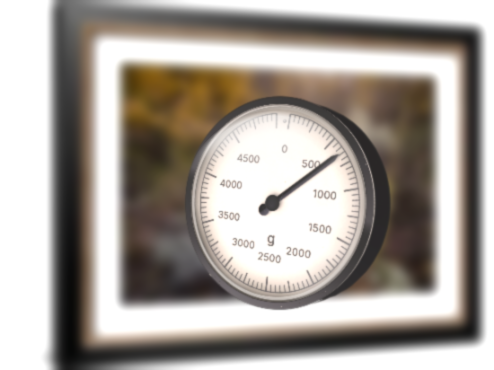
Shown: 650 g
